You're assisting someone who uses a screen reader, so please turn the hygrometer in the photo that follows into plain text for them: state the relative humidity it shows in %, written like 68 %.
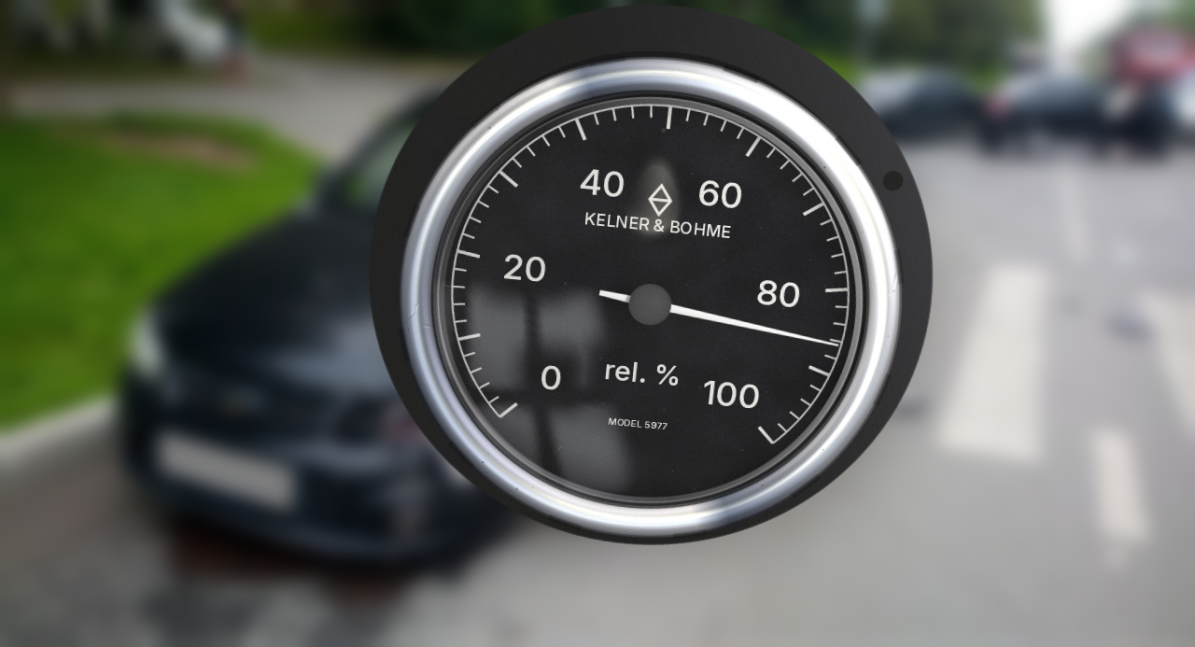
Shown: 86 %
